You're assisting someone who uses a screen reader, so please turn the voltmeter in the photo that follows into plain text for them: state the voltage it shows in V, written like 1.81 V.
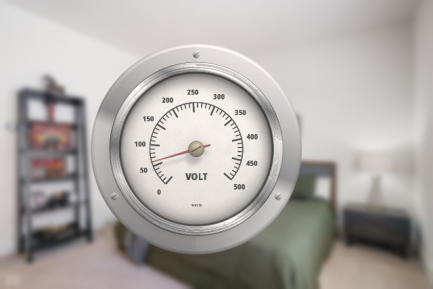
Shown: 60 V
